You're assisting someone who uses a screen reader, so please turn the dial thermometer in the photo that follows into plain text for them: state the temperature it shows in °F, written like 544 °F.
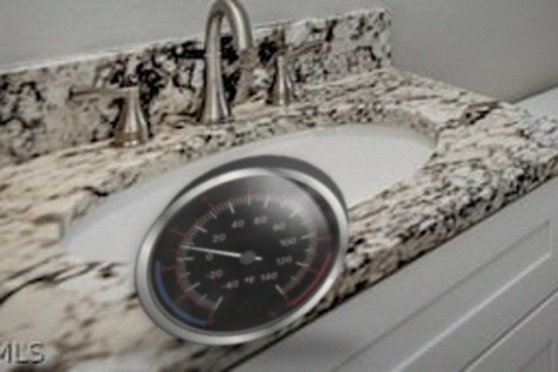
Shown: 10 °F
